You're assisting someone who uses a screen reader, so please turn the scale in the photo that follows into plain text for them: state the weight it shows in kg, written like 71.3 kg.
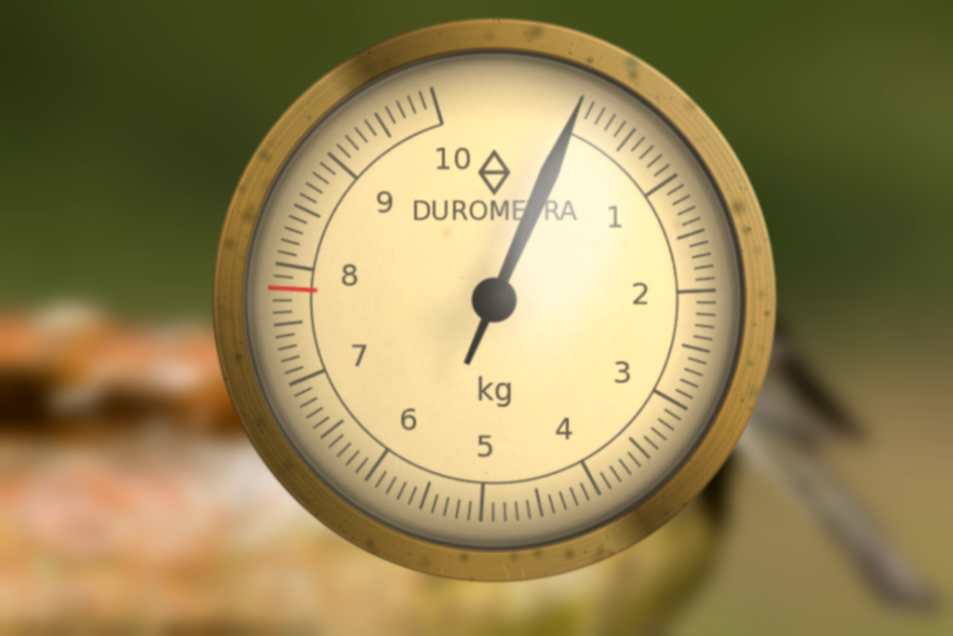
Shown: 0 kg
